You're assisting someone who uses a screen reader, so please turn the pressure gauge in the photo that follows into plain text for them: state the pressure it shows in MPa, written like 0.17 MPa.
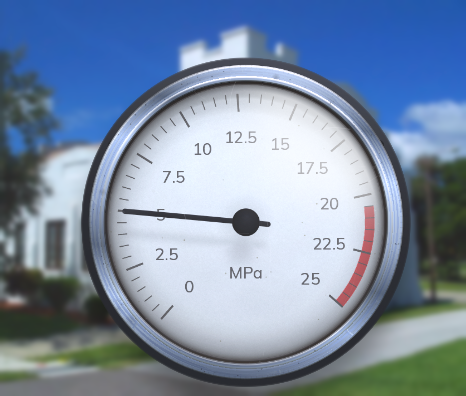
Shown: 5 MPa
